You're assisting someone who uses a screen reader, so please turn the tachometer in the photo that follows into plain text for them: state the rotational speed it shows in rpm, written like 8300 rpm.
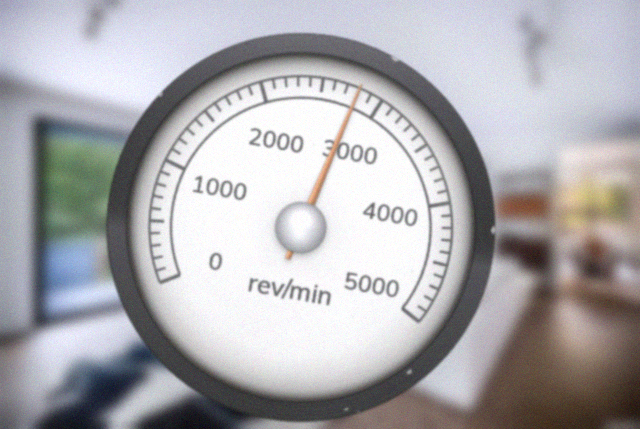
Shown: 2800 rpm
